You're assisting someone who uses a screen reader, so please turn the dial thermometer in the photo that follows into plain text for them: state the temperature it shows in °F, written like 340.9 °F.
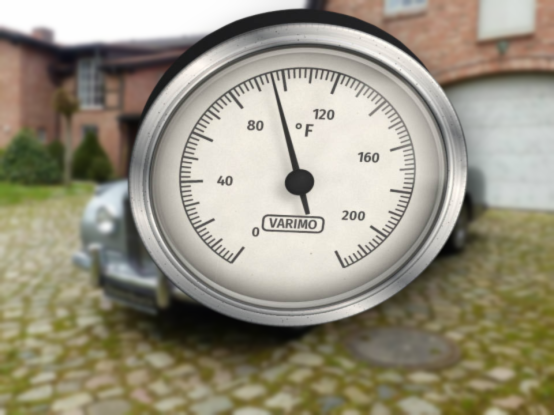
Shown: 96 °F
